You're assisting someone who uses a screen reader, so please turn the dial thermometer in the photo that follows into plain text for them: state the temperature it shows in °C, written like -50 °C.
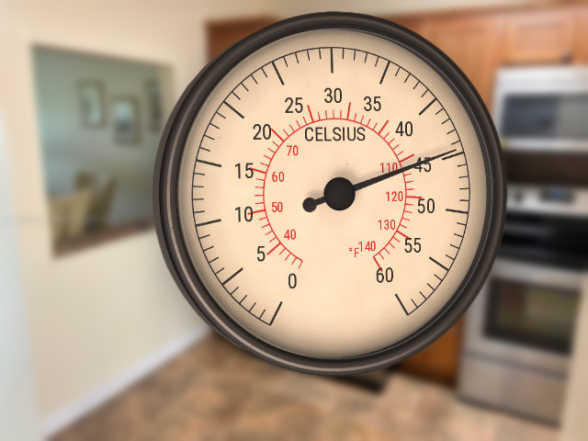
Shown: 44.5 °C
